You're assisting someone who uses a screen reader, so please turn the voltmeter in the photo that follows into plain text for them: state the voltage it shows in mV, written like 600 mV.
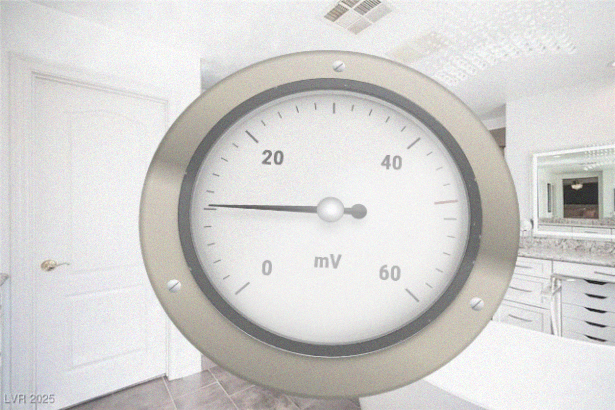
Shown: 10 mV
